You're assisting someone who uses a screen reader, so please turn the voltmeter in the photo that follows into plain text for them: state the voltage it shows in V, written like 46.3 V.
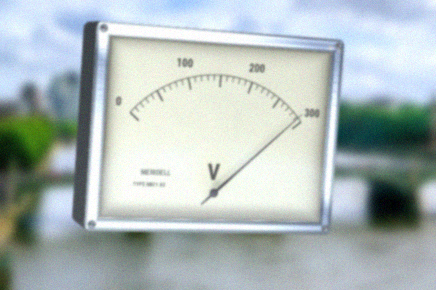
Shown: 290 V
